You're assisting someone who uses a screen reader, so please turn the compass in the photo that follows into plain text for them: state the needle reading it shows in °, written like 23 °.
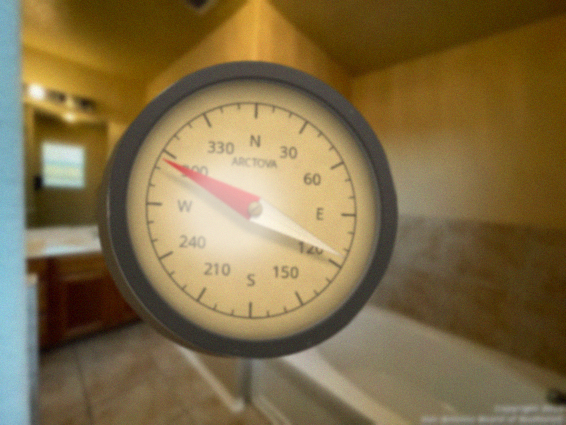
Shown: 295 °
